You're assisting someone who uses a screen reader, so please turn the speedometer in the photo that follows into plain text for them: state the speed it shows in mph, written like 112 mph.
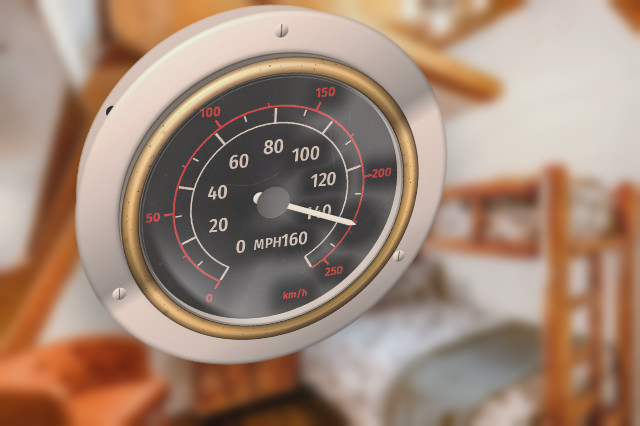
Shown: 140 mph
